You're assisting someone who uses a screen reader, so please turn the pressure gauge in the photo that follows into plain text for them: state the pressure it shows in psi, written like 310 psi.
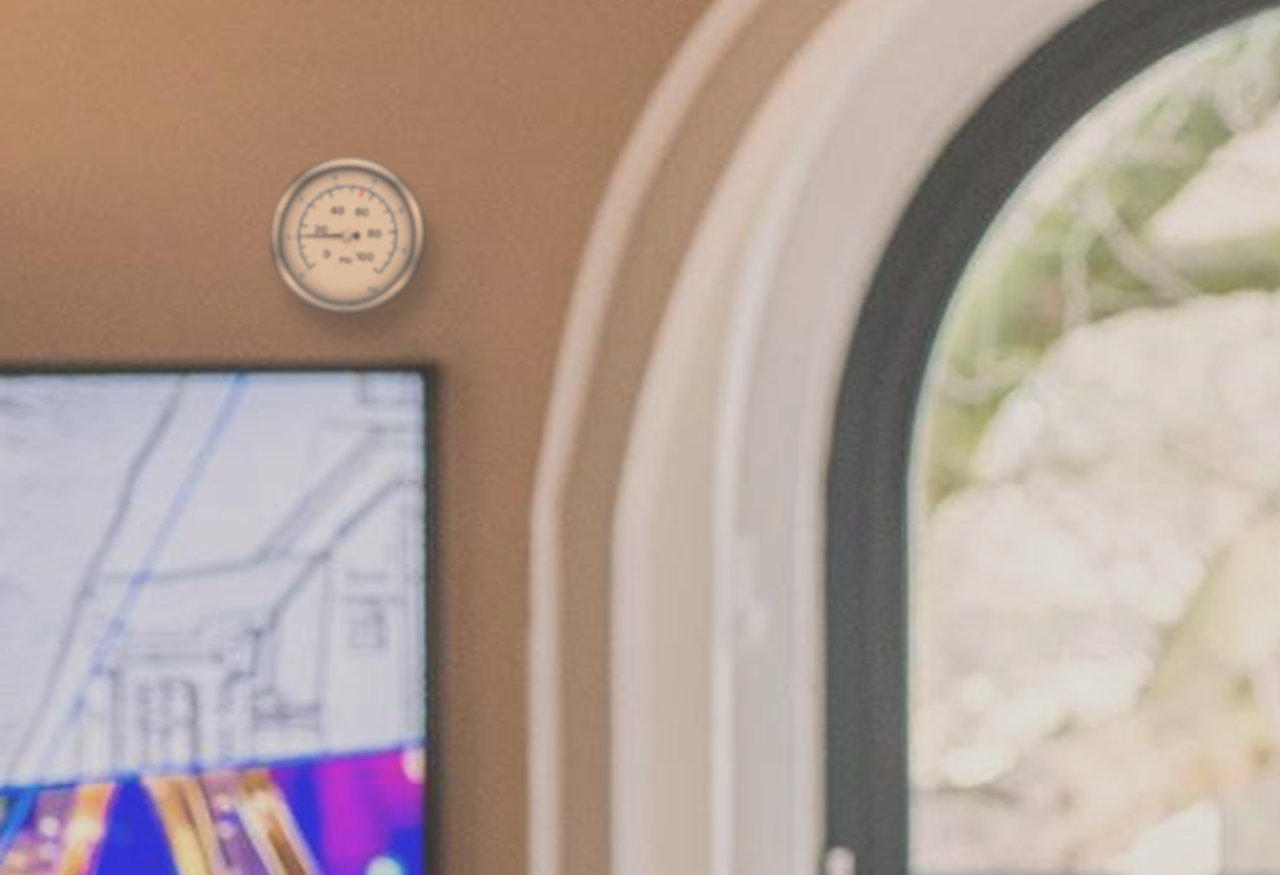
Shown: 15 psi
